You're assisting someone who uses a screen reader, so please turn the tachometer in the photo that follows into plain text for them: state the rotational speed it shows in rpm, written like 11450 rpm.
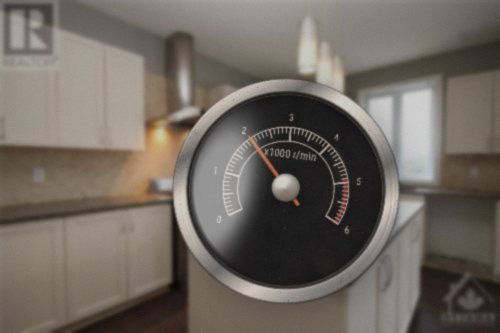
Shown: 2000 rpm
